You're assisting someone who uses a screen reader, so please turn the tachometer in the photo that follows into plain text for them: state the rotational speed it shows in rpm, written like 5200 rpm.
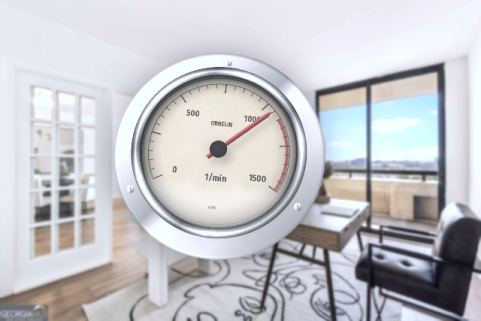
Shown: 1050 rpm
